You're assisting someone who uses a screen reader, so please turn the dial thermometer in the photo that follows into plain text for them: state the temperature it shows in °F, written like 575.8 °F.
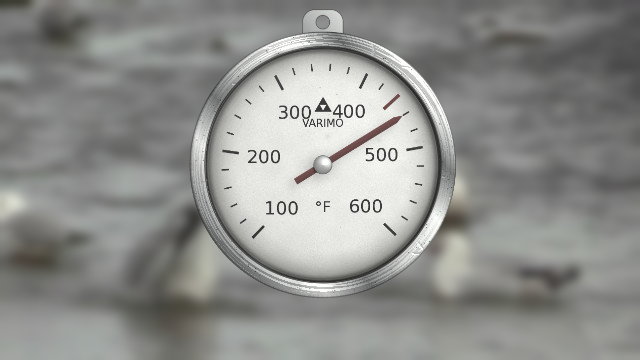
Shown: 460 °F
